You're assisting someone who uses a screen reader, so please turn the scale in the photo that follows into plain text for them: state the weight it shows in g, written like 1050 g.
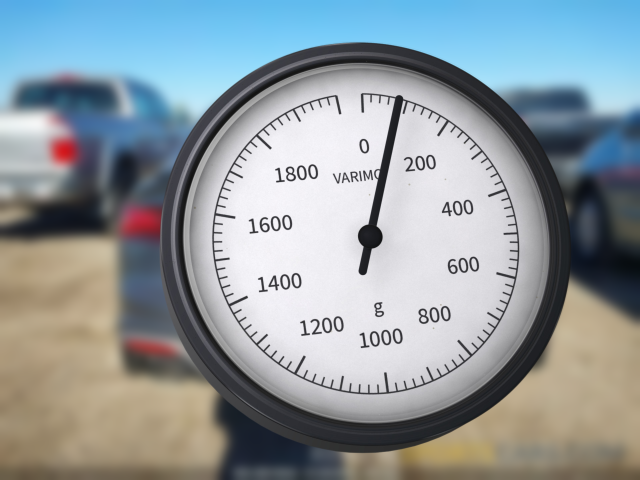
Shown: 80 g
